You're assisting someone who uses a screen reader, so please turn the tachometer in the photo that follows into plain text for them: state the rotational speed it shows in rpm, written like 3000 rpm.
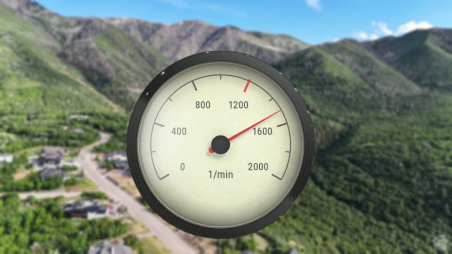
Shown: 1500 rpm
